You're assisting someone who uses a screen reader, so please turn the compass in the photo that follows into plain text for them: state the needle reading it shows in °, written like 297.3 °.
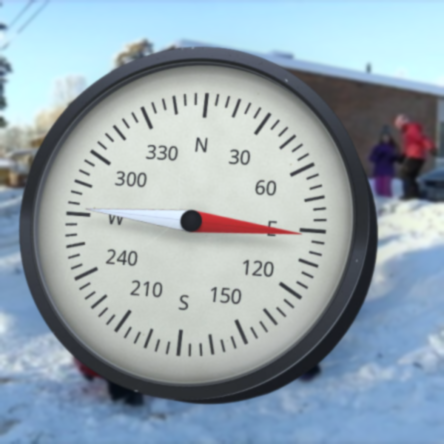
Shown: 92.5 °
